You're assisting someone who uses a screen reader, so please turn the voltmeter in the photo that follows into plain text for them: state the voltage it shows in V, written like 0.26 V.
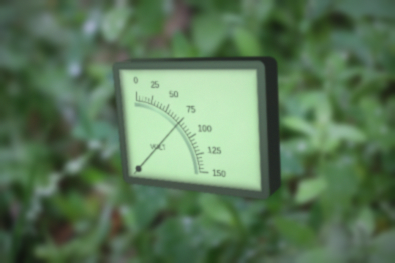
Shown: 75 V
